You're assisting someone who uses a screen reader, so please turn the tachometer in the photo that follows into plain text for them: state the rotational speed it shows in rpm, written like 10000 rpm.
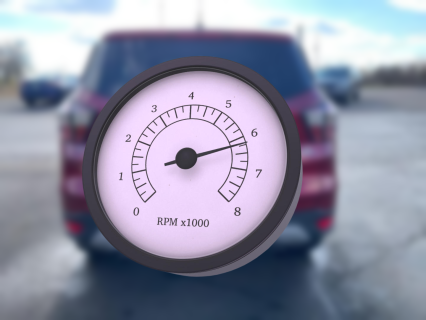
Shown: 6250 rpm
